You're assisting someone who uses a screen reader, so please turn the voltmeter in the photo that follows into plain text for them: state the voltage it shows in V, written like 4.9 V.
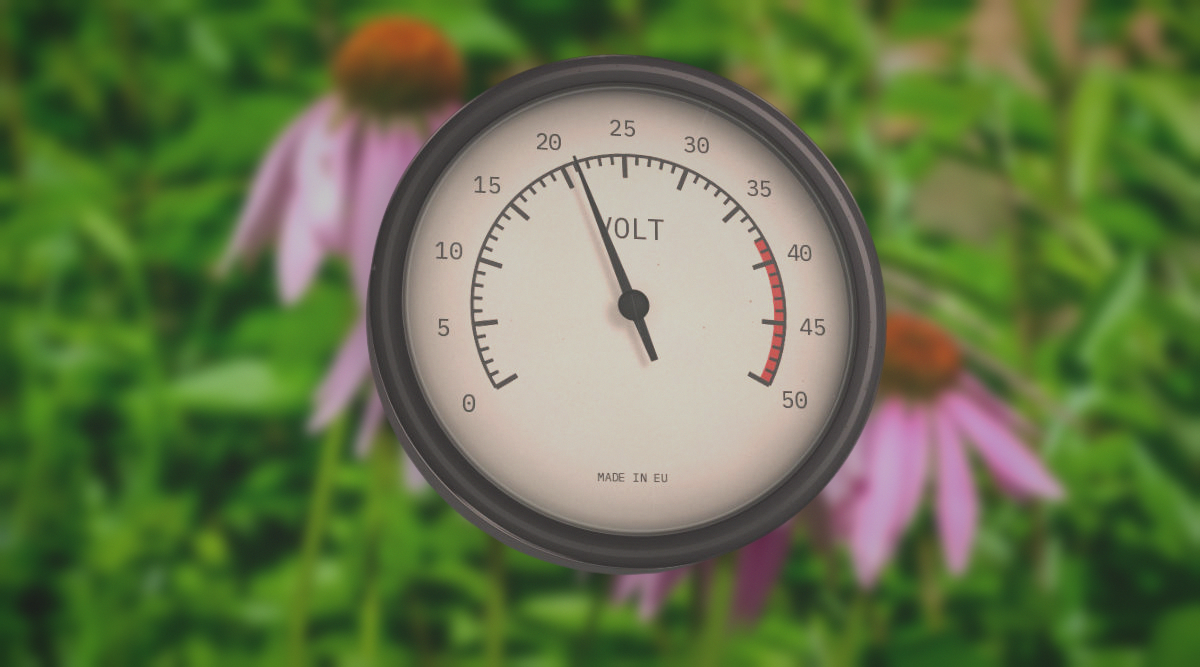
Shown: 21 V
